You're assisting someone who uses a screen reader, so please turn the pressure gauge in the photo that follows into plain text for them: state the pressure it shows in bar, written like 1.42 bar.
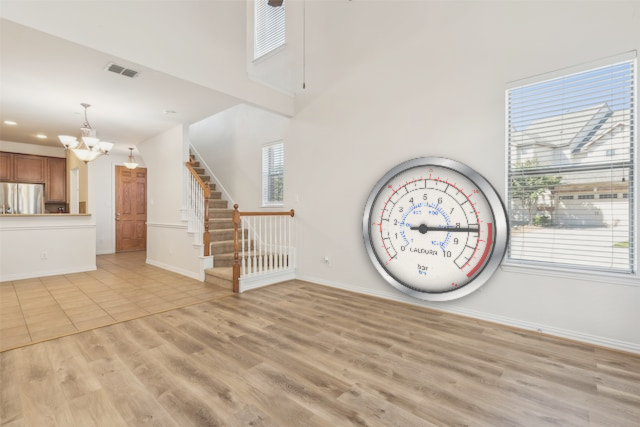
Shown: 8.25 bar
